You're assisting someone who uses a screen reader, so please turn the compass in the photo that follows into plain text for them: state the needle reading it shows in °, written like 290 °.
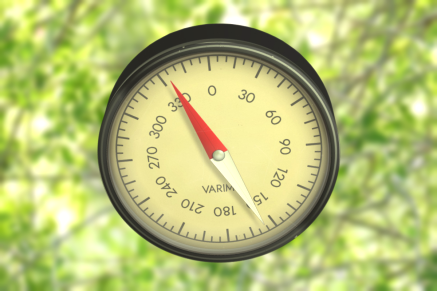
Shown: 335 °
